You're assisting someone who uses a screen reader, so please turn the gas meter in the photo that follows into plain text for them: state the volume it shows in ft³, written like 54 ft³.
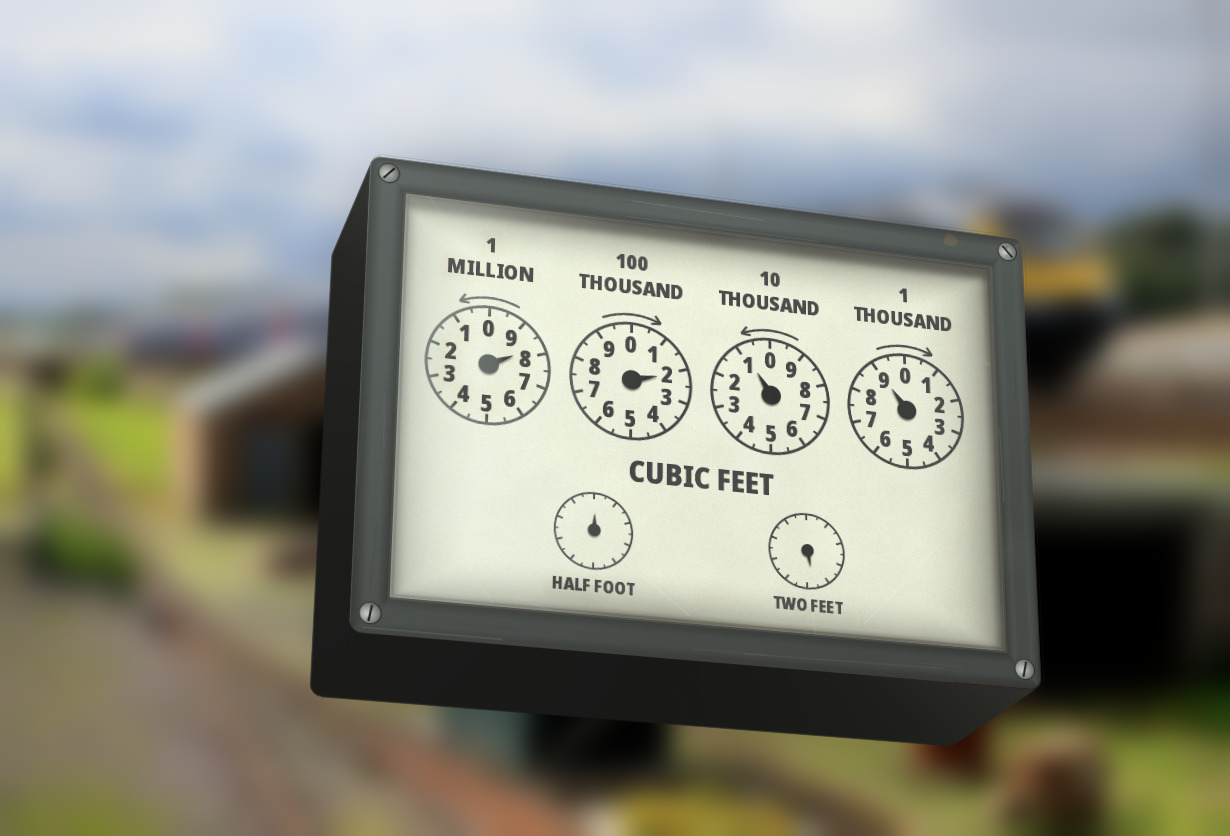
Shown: 820900 ft³
